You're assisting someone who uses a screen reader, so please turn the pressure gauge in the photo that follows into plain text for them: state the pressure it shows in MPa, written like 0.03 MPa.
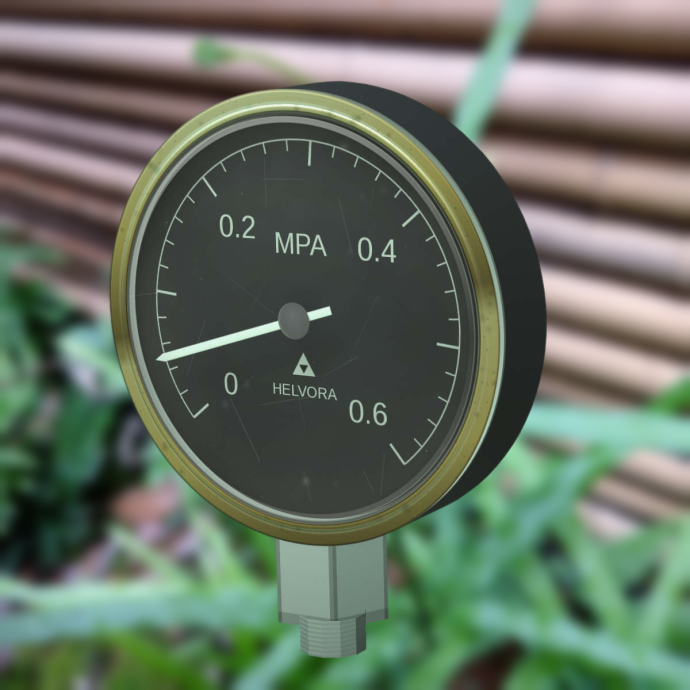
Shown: 0.05 MPa
